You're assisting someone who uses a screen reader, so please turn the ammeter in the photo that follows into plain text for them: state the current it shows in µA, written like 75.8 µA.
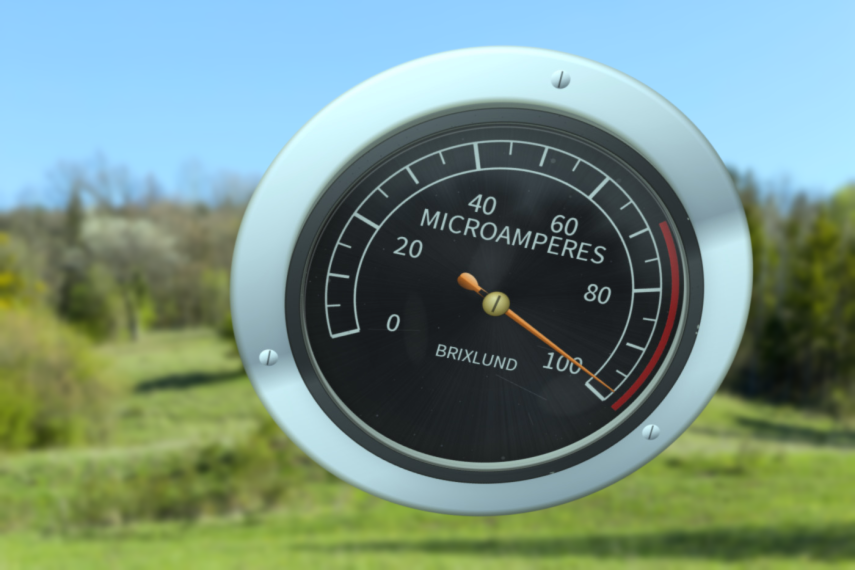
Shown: 97.5 µA
